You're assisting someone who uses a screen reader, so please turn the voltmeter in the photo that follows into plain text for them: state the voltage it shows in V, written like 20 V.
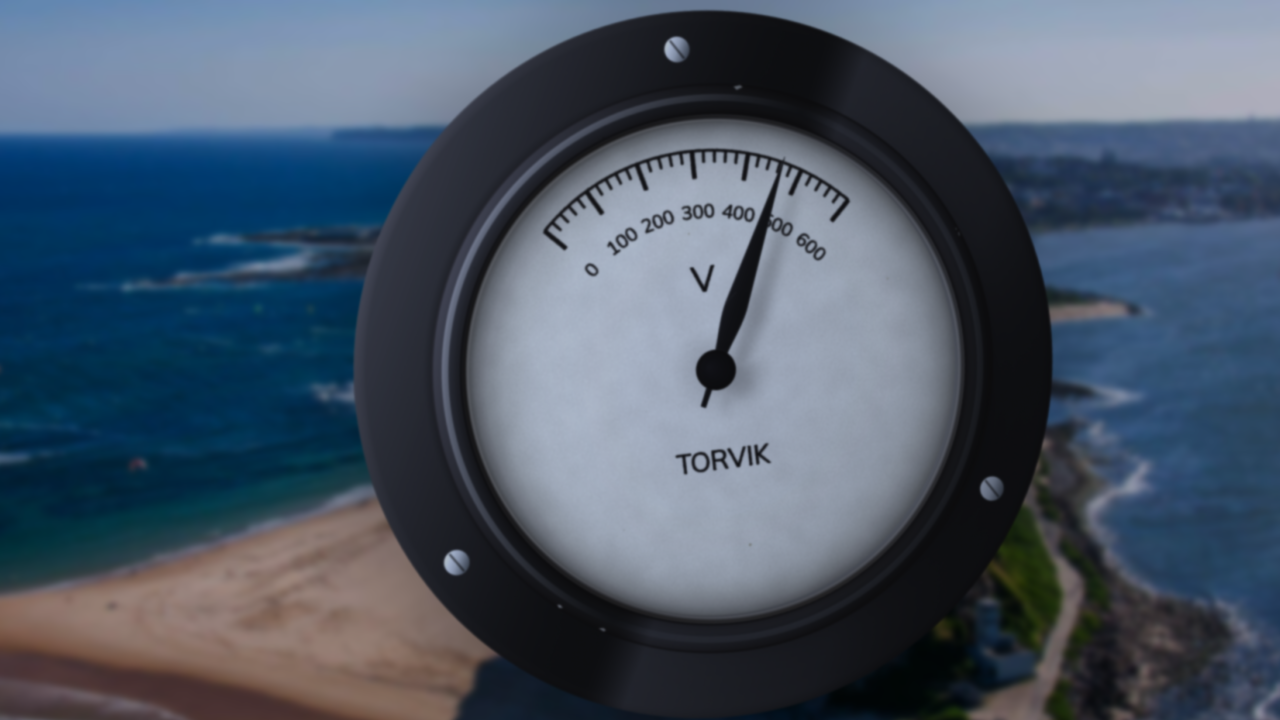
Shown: 460 V
